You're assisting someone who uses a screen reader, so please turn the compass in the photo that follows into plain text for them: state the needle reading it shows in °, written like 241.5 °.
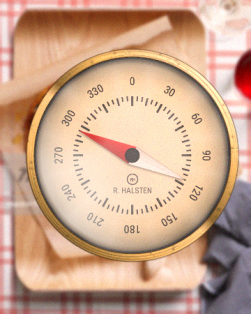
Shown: 295 °
